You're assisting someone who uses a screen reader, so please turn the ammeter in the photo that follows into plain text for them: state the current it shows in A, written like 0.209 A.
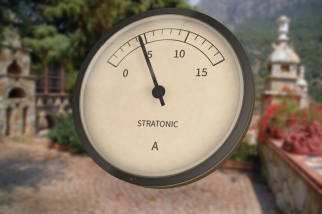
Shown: 4.5 A
